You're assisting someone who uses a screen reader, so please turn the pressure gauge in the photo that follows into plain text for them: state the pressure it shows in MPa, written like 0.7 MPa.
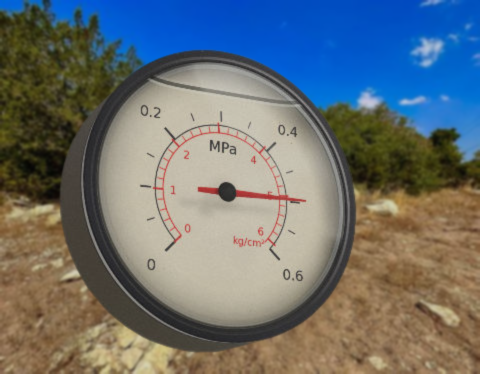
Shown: 0.5 MPa
